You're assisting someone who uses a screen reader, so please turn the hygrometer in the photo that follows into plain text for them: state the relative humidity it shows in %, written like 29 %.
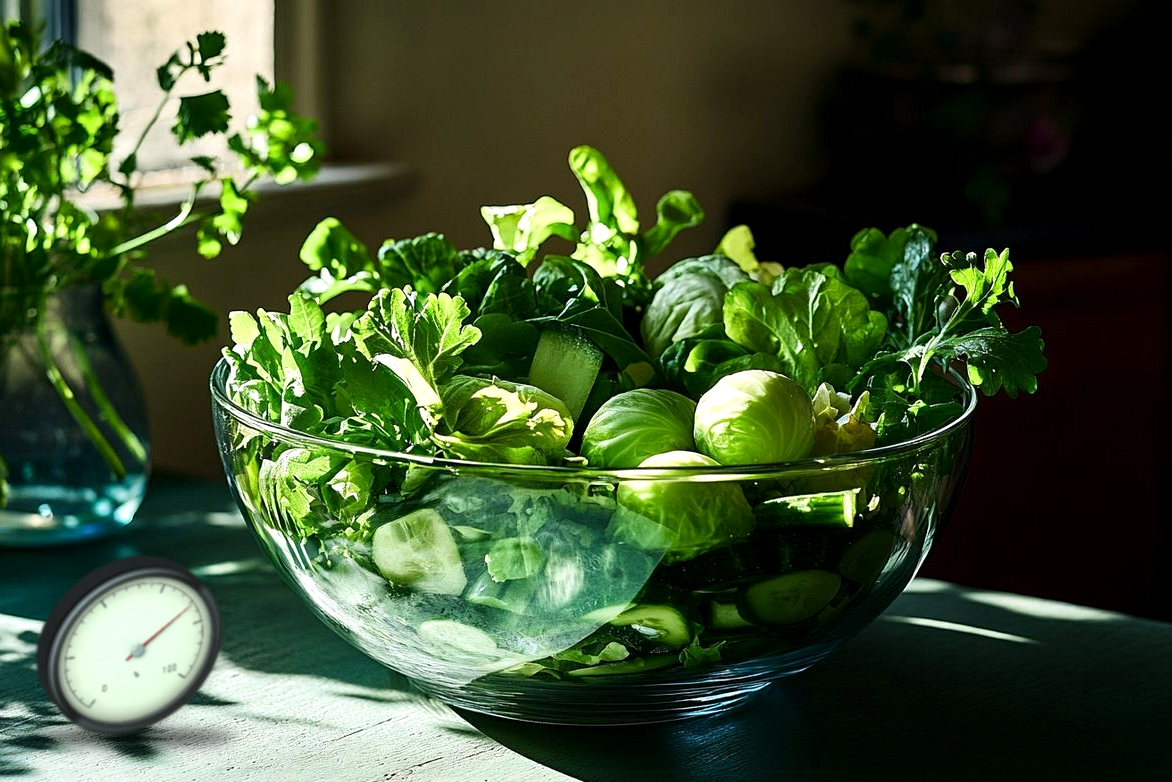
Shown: 72 %
